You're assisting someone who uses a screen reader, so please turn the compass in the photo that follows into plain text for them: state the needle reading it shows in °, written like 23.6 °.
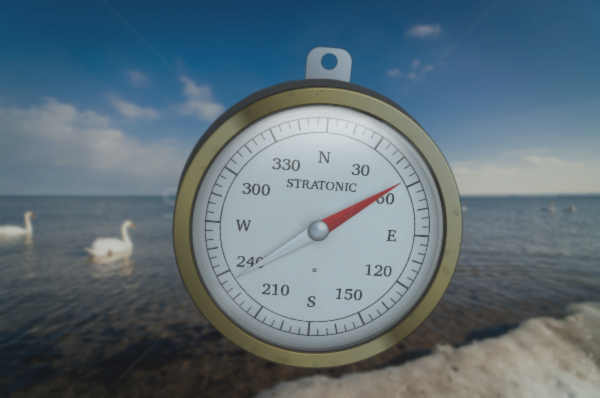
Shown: 55 °
